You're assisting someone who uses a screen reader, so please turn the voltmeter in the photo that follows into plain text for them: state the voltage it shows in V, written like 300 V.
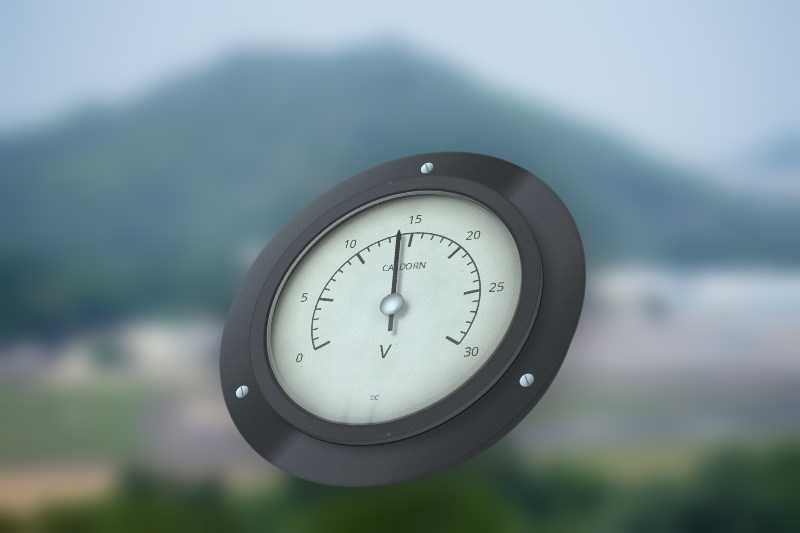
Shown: 14 V
